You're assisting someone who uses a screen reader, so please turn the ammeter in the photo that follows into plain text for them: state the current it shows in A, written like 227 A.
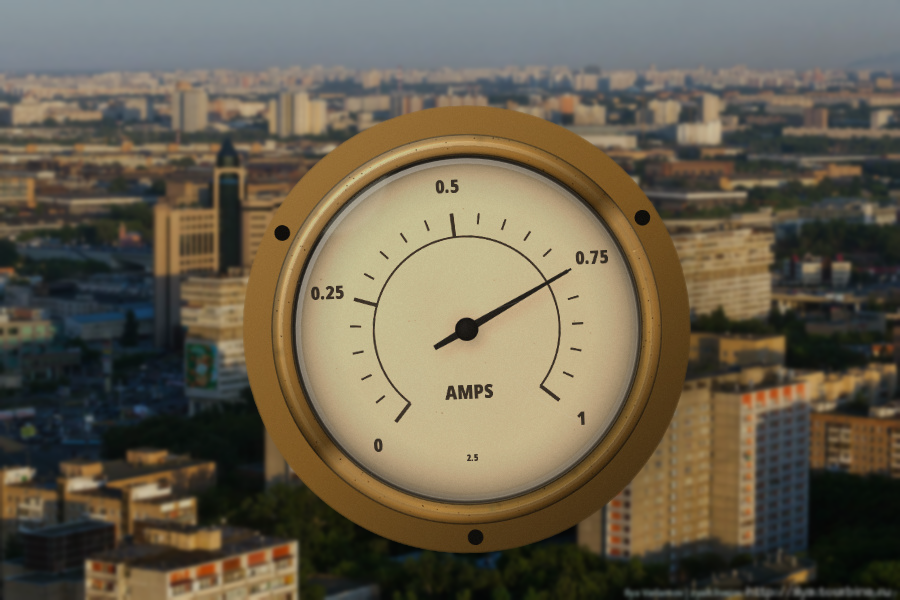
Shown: 0.75 A
